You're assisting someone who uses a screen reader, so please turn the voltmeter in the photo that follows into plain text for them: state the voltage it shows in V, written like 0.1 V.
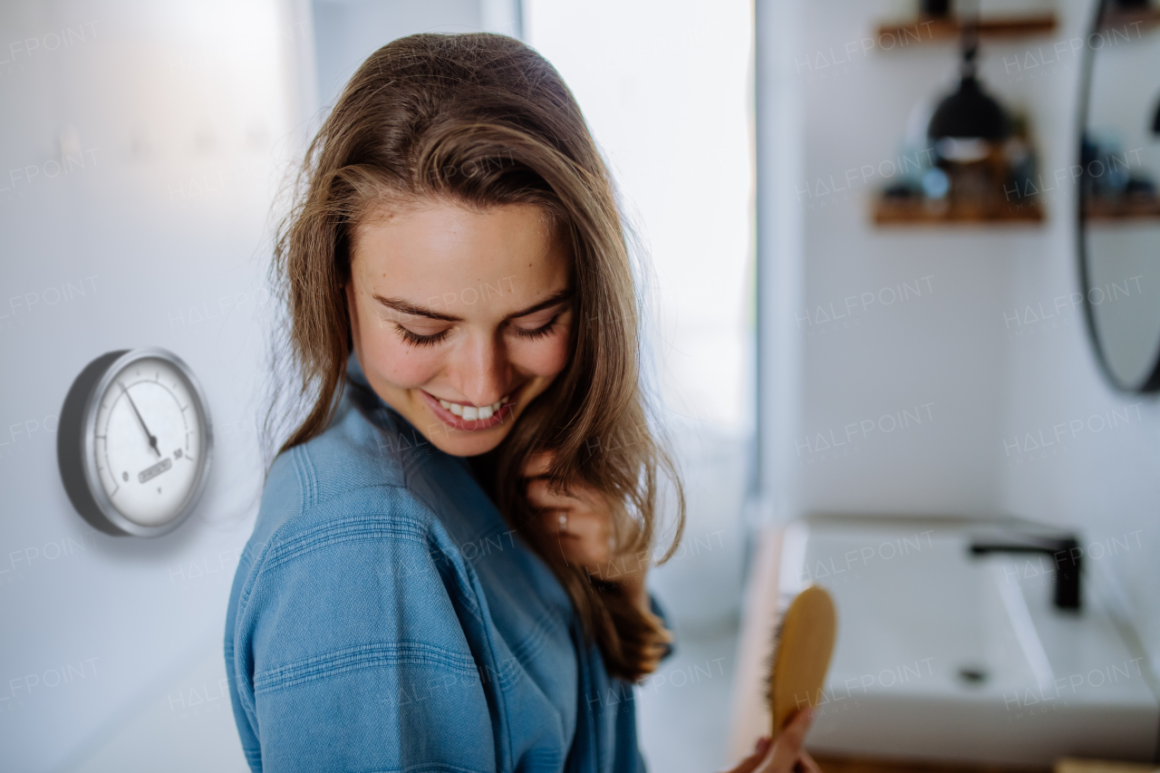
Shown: 20 V
